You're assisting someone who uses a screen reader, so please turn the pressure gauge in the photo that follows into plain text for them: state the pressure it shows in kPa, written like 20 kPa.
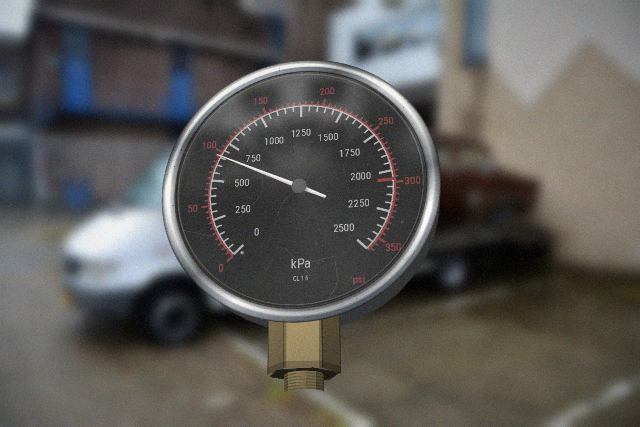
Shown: 650 kPa
